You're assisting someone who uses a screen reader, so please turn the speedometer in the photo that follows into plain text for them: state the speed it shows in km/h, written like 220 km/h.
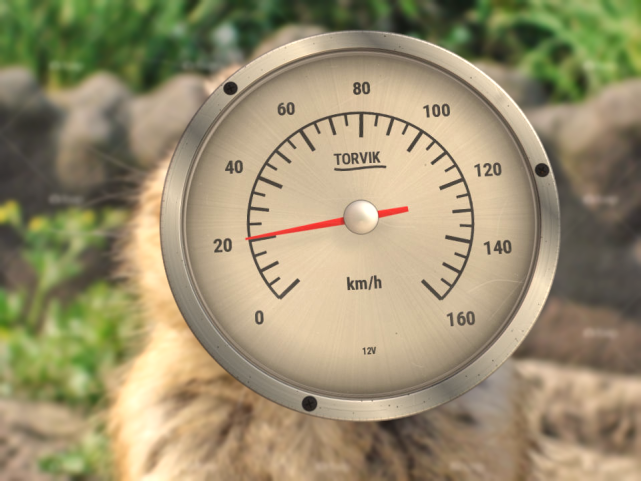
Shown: 20 km/h
